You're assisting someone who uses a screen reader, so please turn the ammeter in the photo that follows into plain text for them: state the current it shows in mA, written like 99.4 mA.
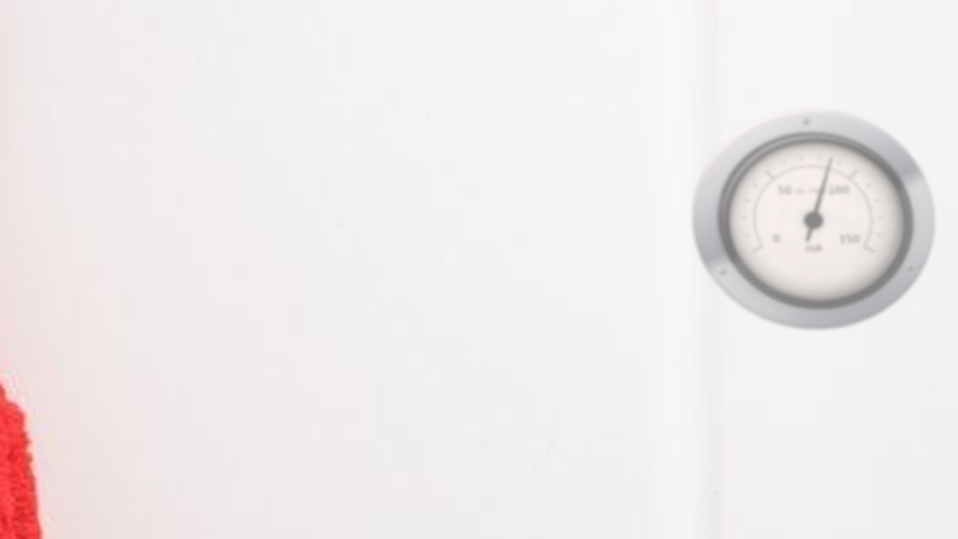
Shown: 85 mA
